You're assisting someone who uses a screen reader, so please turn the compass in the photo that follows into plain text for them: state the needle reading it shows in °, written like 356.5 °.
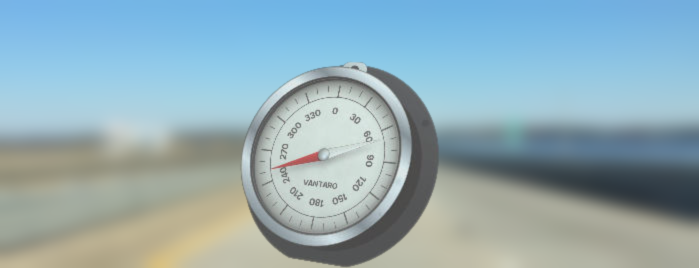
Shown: 250 °
